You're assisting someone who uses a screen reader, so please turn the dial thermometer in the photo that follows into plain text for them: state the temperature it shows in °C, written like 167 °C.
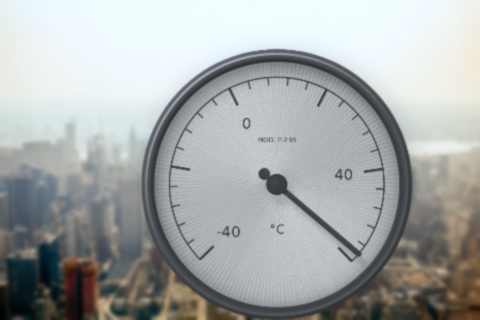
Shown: 58 °C
